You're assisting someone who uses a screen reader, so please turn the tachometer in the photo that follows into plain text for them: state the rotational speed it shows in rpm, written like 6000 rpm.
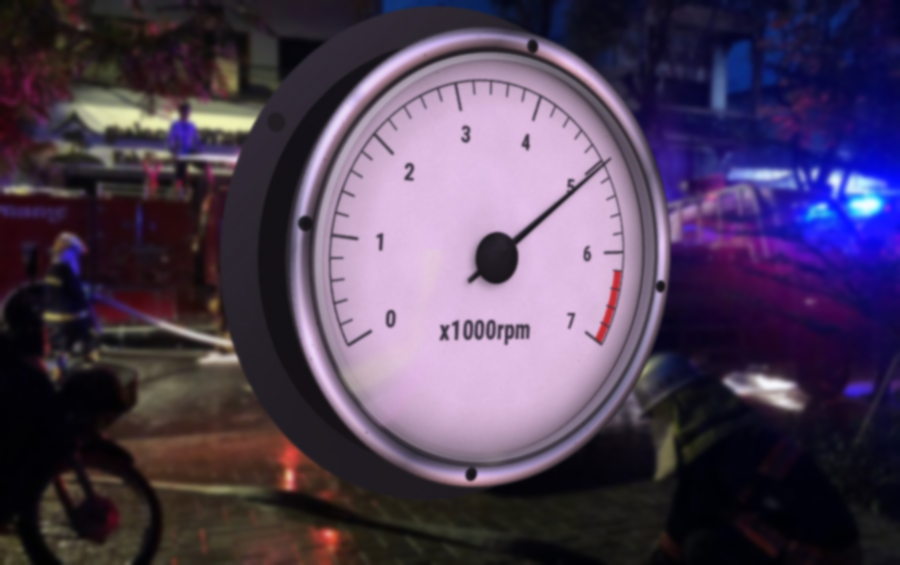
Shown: 5000 rpm
